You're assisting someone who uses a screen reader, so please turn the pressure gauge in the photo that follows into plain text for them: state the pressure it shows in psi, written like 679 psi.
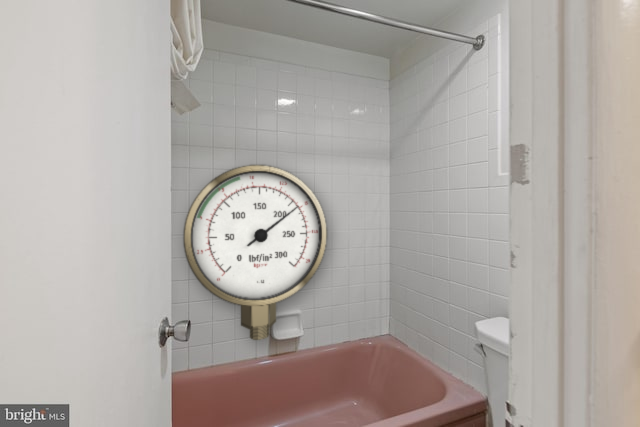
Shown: 210 psi
